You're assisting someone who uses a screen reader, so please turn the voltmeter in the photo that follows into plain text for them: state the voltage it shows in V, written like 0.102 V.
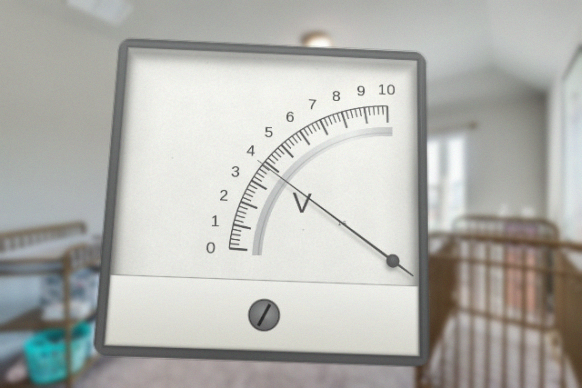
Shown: 3.8 V
